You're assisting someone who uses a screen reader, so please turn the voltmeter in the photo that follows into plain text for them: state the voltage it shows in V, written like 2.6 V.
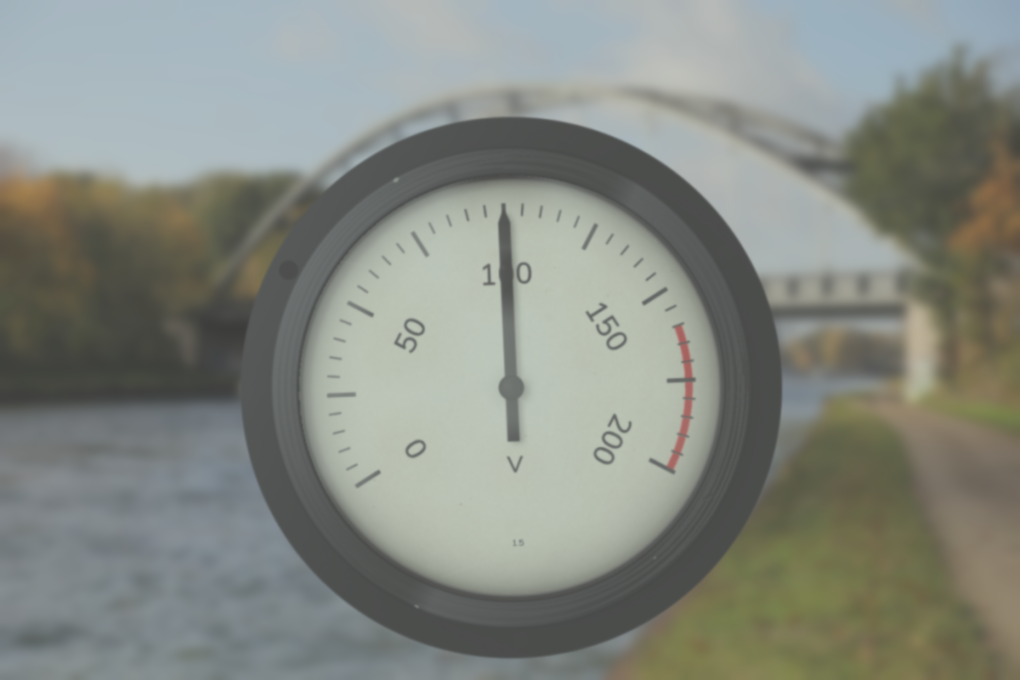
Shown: 100 V
